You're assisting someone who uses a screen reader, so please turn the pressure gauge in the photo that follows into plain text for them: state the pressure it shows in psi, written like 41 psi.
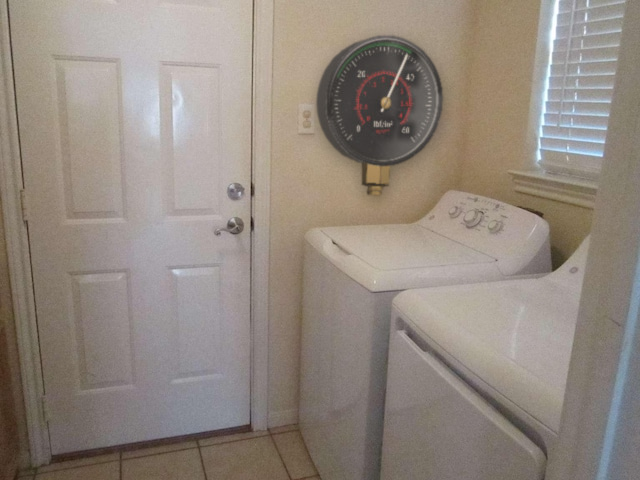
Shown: 35 psi
